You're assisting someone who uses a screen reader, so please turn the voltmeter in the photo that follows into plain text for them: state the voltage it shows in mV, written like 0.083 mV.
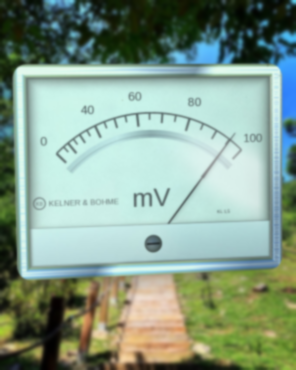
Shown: 95 mV
